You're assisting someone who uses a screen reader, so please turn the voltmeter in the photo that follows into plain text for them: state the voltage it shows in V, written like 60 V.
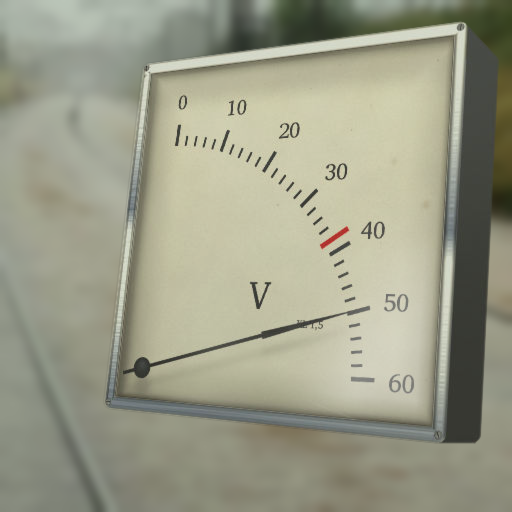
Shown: 50 V
